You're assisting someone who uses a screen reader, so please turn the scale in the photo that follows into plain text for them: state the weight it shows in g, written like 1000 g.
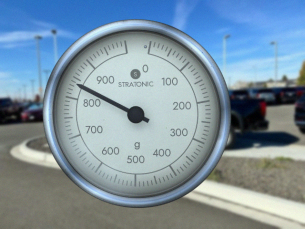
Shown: 840 g
